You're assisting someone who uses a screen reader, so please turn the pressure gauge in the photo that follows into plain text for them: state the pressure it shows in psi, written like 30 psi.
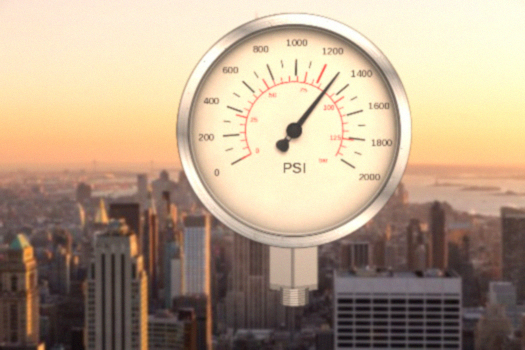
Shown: 1300 psi
